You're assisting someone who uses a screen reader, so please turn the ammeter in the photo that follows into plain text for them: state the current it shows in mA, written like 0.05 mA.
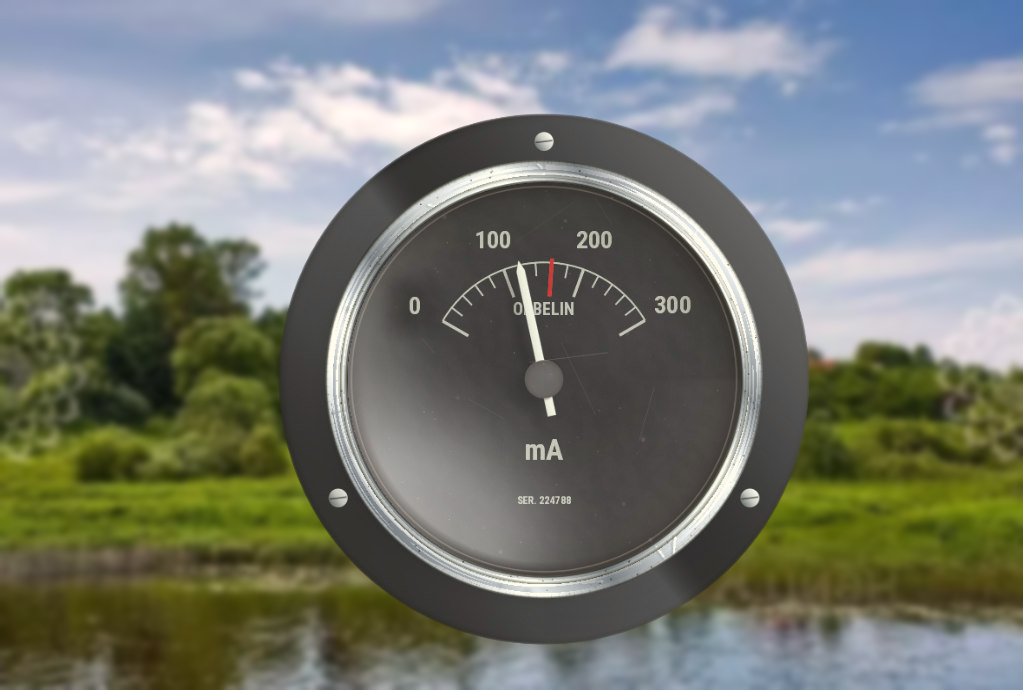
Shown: 120 mA
